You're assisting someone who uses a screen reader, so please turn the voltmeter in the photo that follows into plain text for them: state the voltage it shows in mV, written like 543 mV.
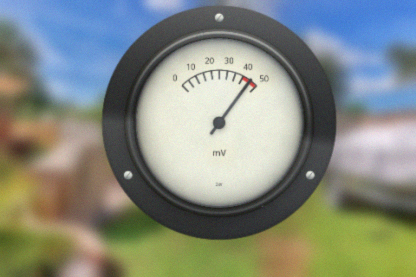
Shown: 45 mV
